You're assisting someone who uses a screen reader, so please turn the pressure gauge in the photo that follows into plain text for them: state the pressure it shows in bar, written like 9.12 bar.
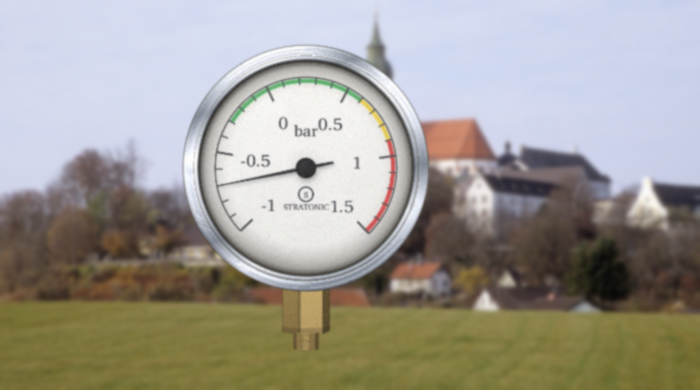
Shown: -0.7 bar
